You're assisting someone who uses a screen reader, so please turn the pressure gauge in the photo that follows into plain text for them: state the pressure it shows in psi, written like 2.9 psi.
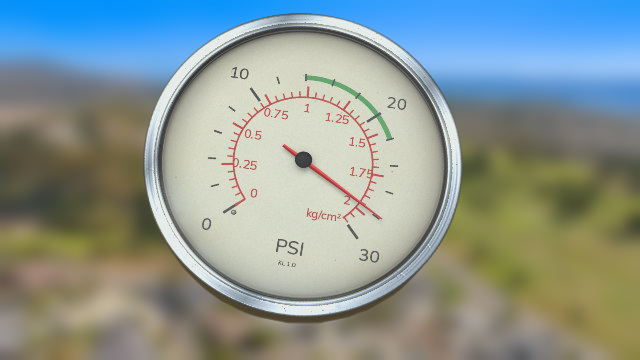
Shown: 28 psi
